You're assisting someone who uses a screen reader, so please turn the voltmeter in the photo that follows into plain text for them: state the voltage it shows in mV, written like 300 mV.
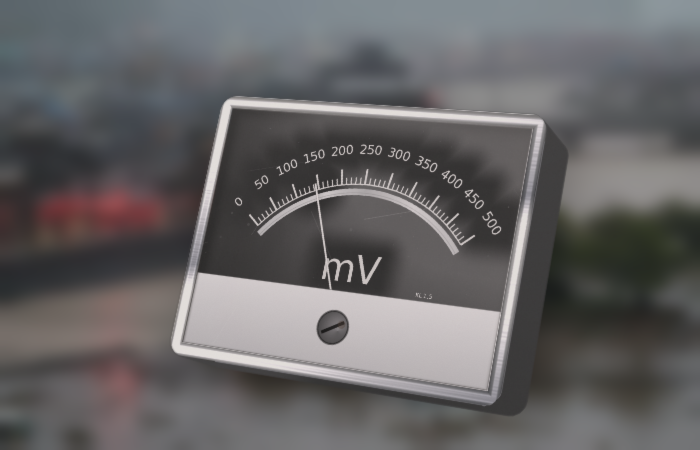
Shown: 150 mV
